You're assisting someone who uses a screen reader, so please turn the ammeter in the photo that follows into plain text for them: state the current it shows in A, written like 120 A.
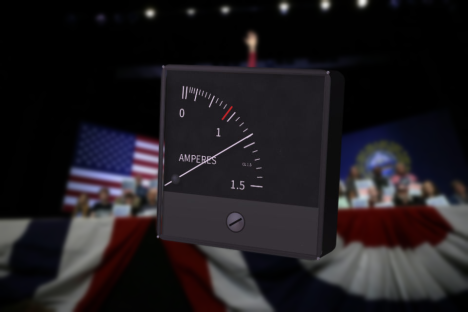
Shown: 1.2 A
